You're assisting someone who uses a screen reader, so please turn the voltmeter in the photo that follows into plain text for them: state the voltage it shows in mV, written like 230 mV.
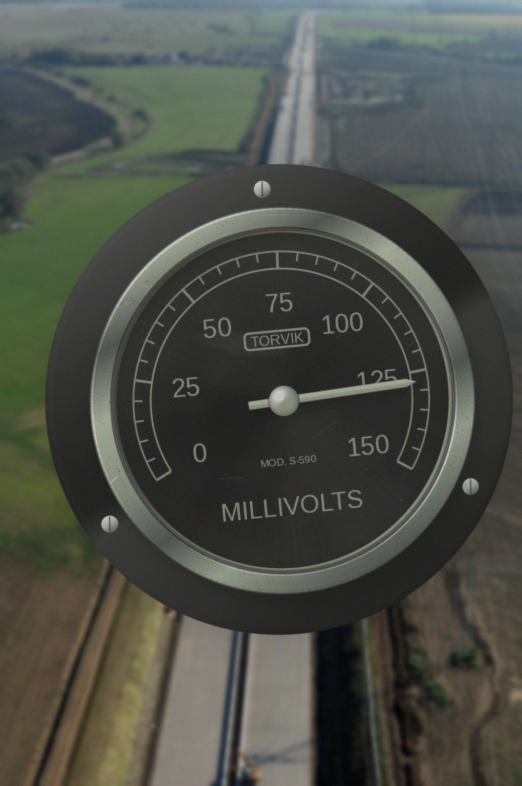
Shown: 127.5 mV
